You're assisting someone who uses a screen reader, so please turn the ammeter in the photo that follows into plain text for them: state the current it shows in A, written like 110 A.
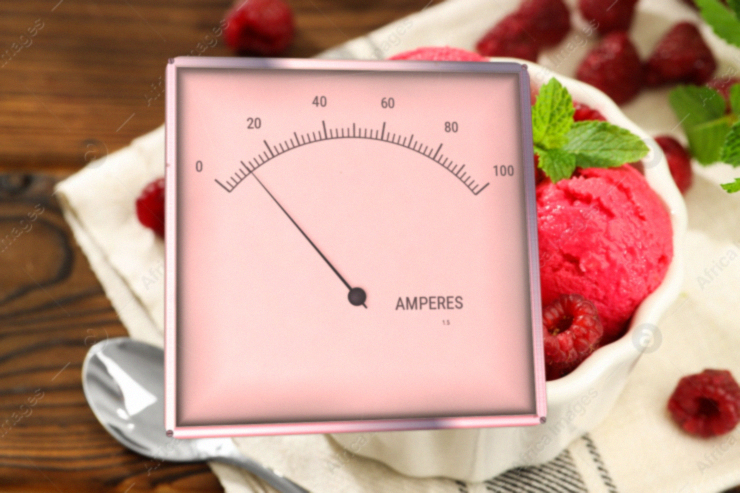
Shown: 10 A
